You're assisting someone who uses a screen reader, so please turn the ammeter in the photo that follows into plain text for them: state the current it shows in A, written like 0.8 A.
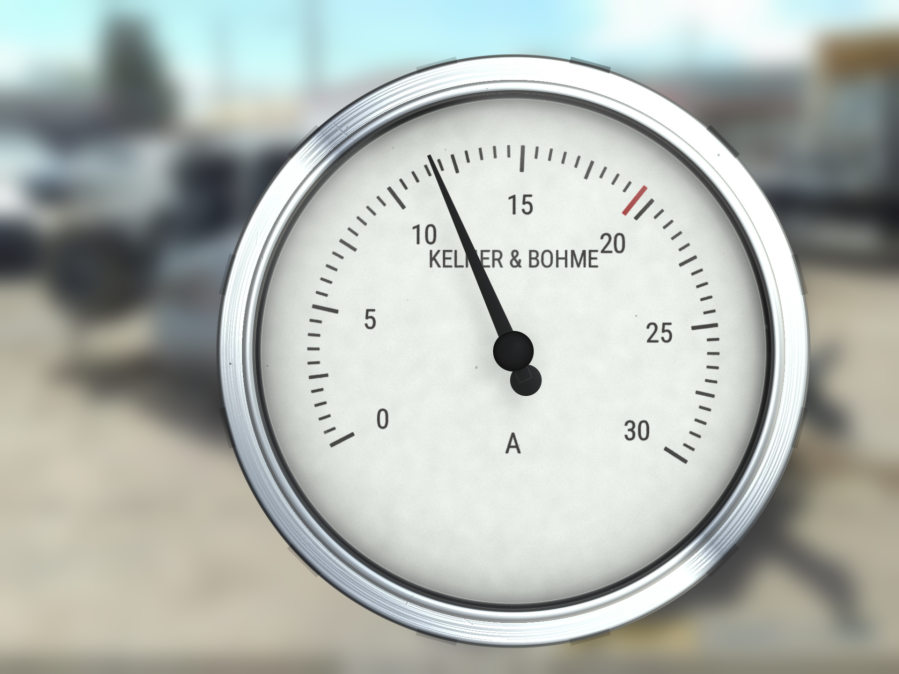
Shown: 11.75 A
